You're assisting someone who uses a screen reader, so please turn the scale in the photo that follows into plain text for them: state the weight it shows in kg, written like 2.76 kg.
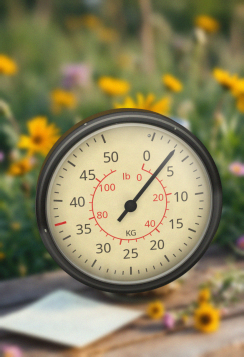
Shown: 3 kg
